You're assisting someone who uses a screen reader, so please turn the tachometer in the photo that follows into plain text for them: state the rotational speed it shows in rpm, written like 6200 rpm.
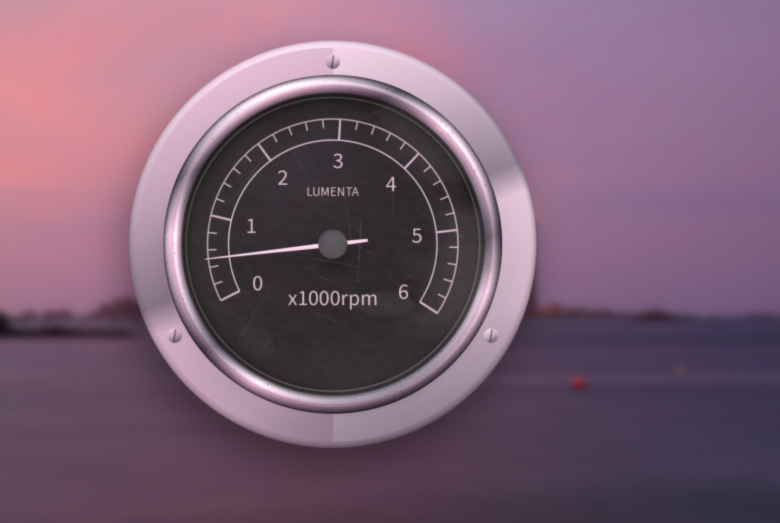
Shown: 500 rpm
